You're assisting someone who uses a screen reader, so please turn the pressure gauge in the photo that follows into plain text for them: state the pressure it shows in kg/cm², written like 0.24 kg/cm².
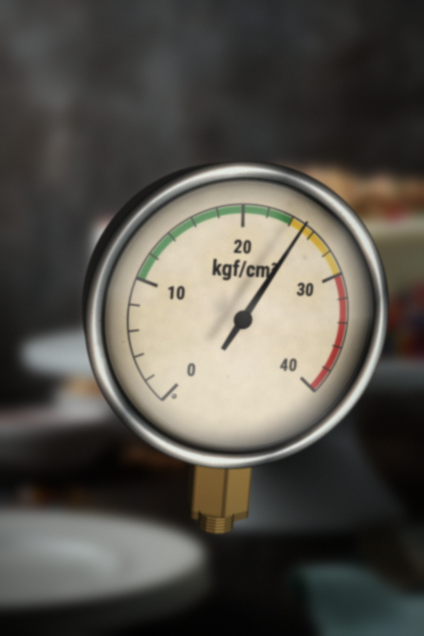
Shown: 25 kg/cm²
